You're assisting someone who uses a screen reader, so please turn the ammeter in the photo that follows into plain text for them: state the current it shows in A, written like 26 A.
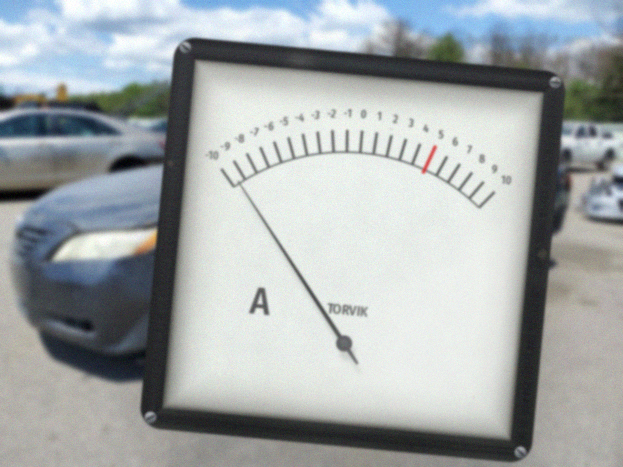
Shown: -9.5 A
